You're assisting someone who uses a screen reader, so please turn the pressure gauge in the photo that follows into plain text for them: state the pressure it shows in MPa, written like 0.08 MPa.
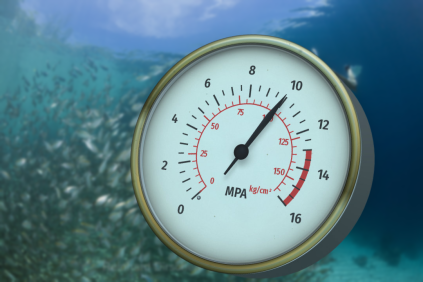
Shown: 10 MPa
